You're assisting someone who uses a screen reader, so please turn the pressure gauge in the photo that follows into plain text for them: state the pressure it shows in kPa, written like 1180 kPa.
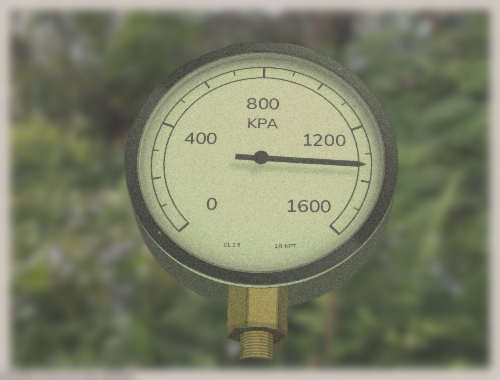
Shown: 1350 kPa
